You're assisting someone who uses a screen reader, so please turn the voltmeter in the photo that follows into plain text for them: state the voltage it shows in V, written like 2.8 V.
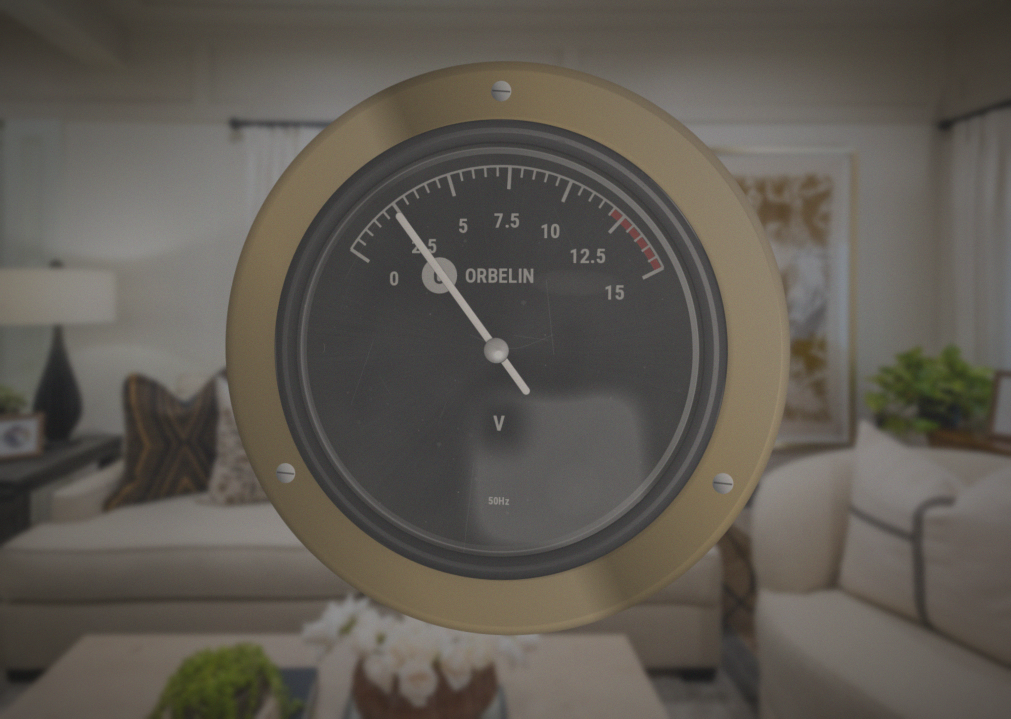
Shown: 2.5 V
